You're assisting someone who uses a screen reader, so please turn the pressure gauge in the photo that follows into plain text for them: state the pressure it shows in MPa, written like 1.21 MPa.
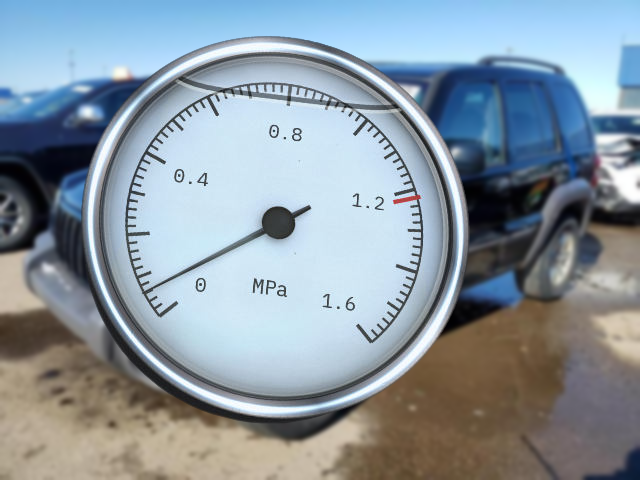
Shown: 0.06 MPa
